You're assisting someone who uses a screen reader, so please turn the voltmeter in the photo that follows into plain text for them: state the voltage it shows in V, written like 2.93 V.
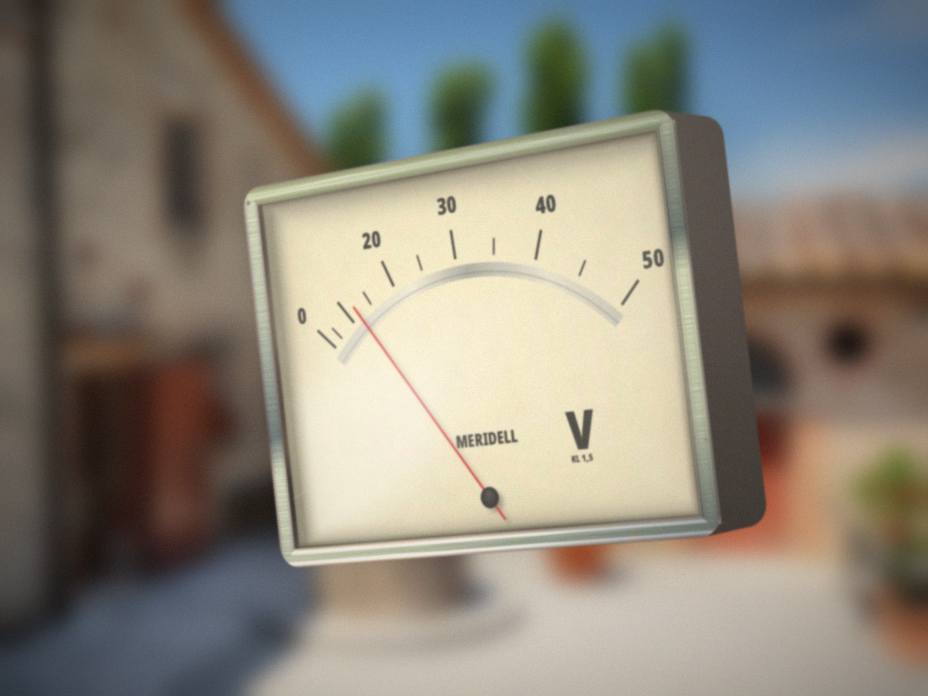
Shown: 12.5 V
